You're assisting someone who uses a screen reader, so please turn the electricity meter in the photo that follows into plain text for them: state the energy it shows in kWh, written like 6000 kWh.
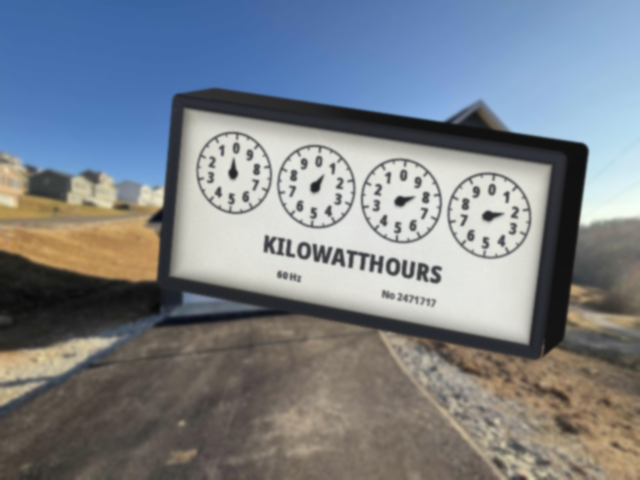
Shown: 82 kWh
